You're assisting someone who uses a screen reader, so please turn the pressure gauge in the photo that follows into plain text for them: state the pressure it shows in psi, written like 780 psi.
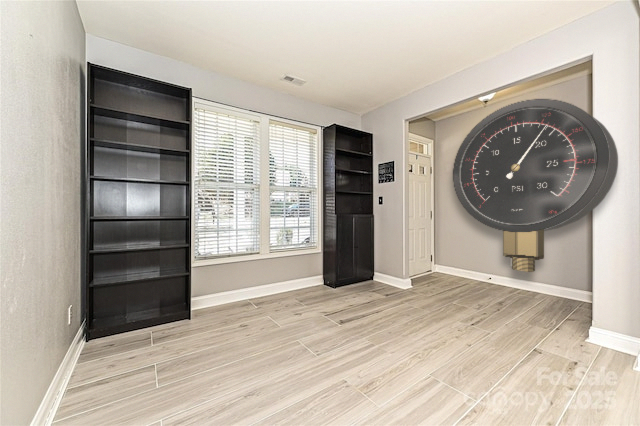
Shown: 19 psi
